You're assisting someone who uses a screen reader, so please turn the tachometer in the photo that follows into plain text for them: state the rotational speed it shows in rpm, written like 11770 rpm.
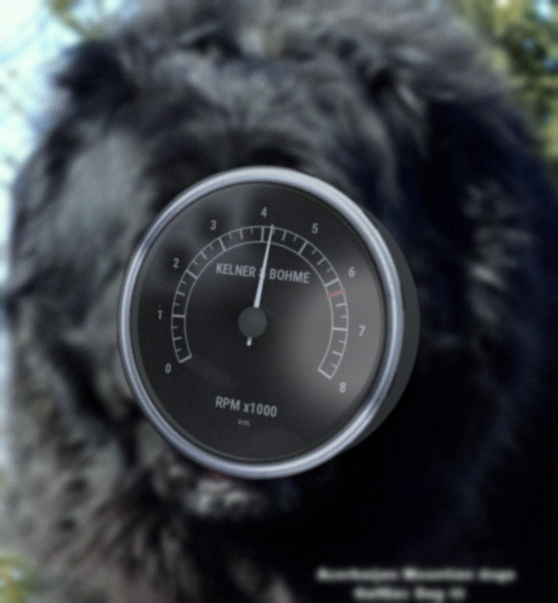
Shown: 4250 rpm
